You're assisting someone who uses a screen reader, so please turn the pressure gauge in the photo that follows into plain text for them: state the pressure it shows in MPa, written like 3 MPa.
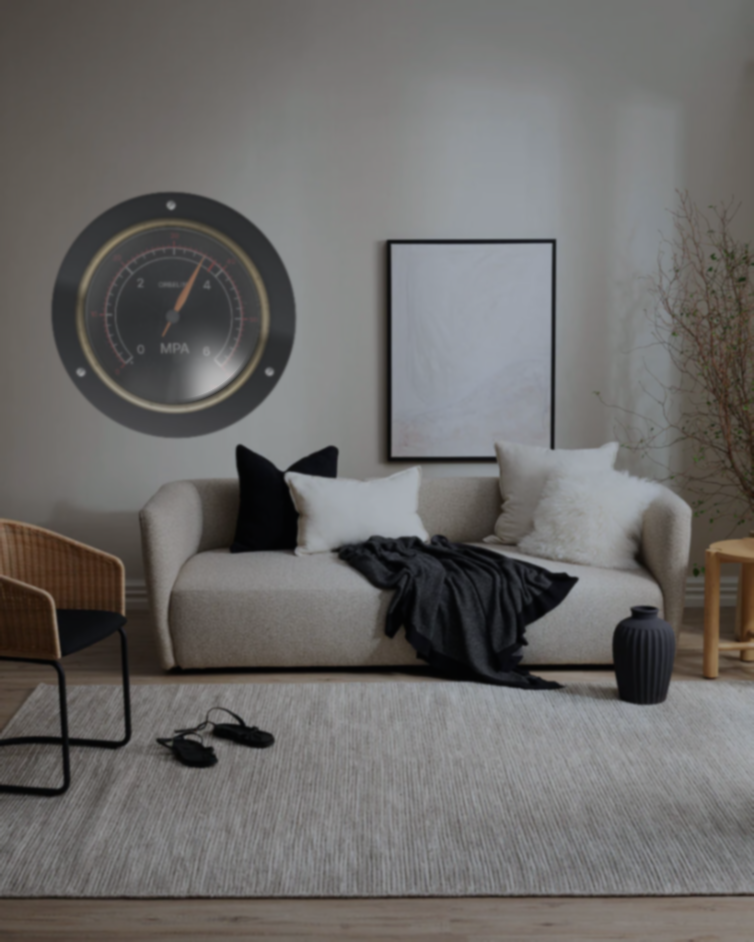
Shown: 3.6 MPa
